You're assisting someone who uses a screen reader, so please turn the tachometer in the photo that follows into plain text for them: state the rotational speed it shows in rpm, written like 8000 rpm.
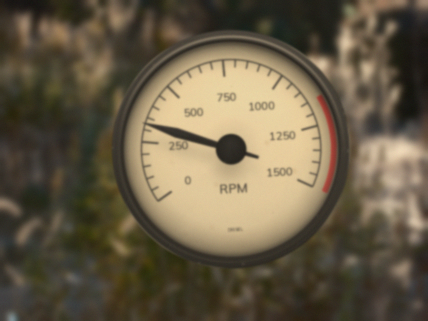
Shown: 325 rpm
